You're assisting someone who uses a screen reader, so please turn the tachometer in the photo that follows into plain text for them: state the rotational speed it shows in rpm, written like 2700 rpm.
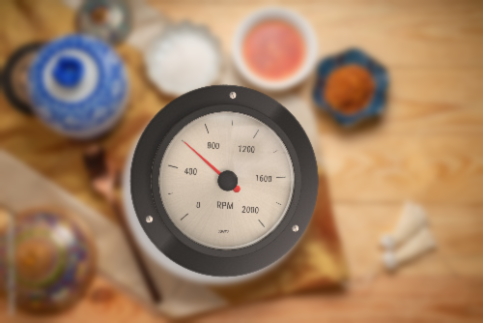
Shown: 600 rpm
